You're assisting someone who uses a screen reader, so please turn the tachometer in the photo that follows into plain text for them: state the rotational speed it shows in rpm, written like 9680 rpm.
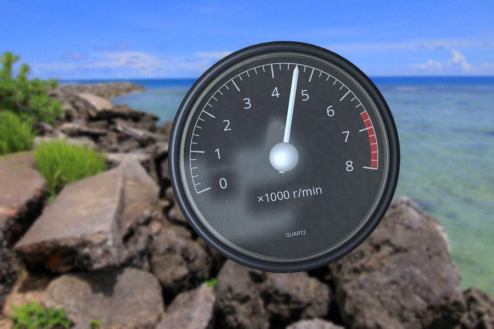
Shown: 4600 rpm
